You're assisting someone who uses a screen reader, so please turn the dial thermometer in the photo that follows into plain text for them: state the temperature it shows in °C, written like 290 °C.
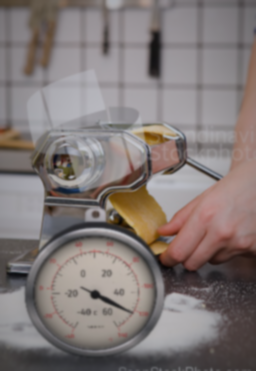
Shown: 50 °C
